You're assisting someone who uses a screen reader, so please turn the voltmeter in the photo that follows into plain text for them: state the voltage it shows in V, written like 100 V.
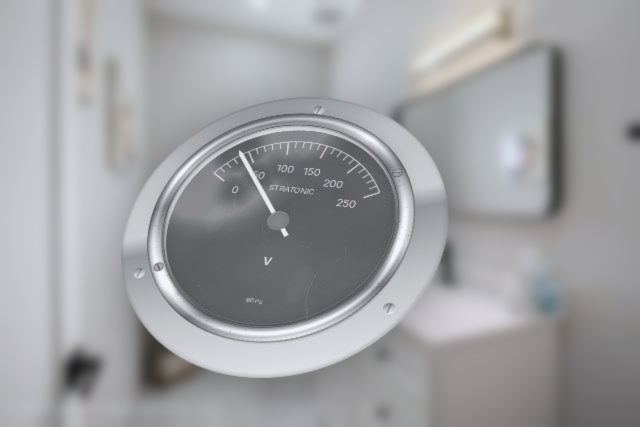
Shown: 40 V
